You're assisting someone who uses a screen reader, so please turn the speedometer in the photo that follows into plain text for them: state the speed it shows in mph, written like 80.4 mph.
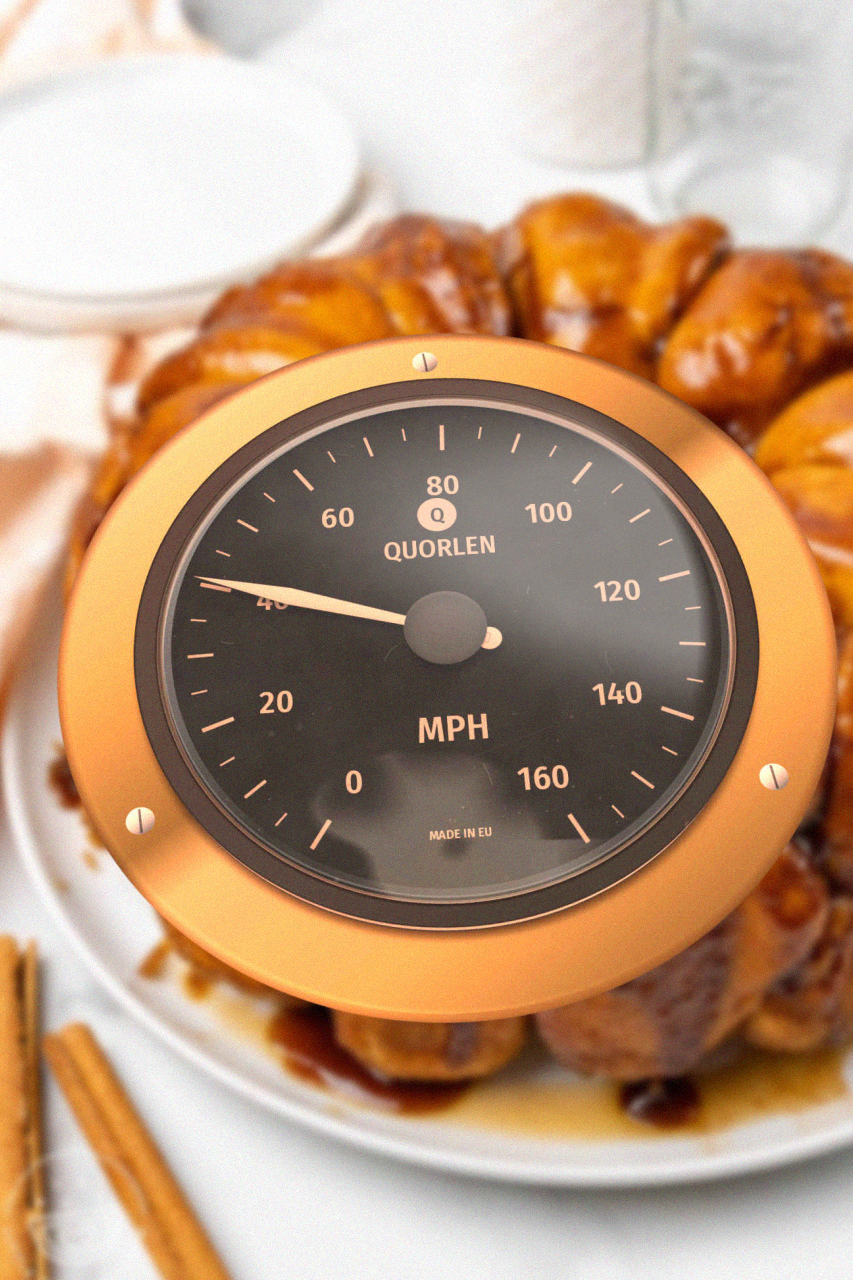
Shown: 40 mph
